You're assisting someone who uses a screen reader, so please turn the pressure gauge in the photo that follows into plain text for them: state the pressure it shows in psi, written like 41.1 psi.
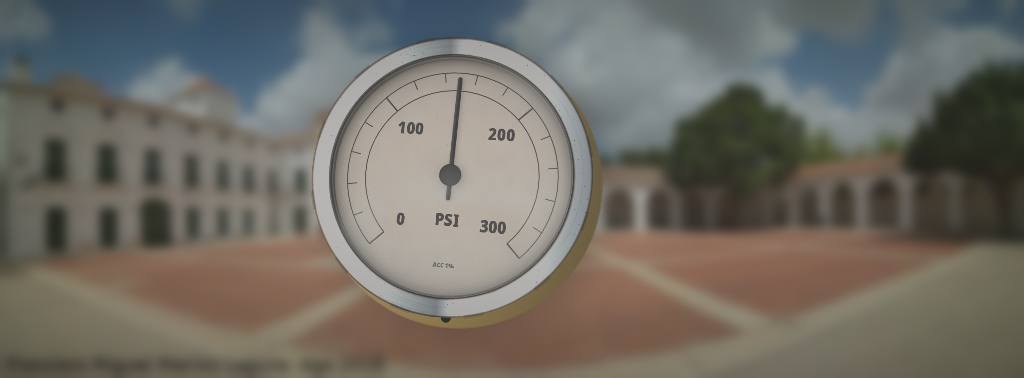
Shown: 150 psi
